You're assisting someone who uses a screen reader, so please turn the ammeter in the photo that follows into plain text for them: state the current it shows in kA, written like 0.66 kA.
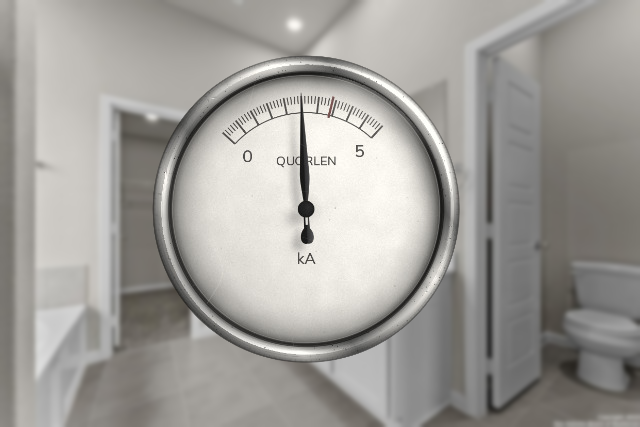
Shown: 2.5 kA
